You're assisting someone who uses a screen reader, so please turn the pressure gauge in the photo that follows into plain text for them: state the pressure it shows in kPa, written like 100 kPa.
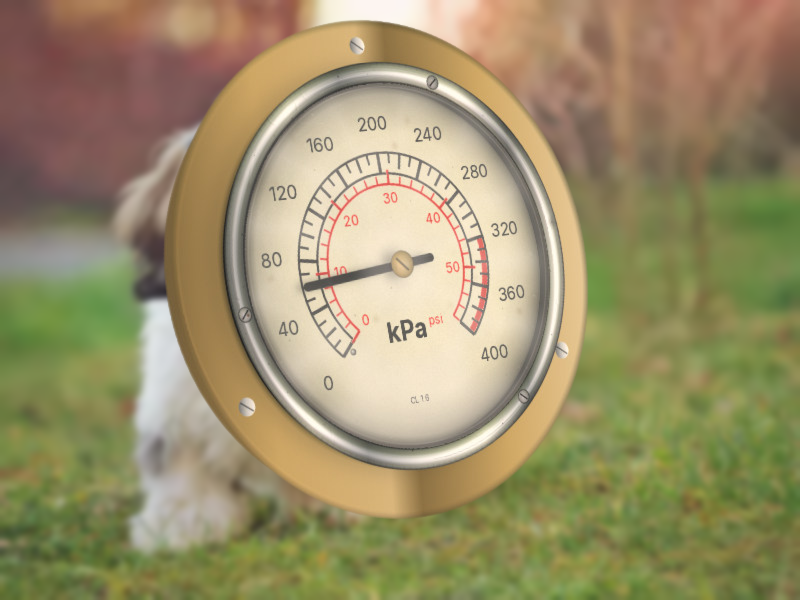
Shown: 60 kPa
